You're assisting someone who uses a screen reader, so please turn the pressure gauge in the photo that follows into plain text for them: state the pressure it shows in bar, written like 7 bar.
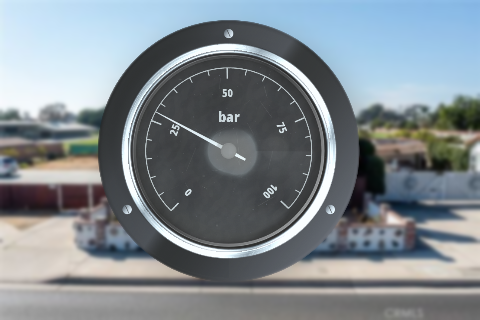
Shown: 27.5 bar
